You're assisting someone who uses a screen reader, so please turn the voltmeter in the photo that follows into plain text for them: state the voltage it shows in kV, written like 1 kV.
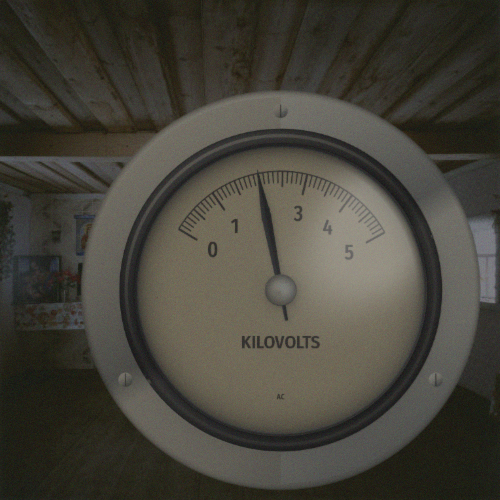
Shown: 2 kV
